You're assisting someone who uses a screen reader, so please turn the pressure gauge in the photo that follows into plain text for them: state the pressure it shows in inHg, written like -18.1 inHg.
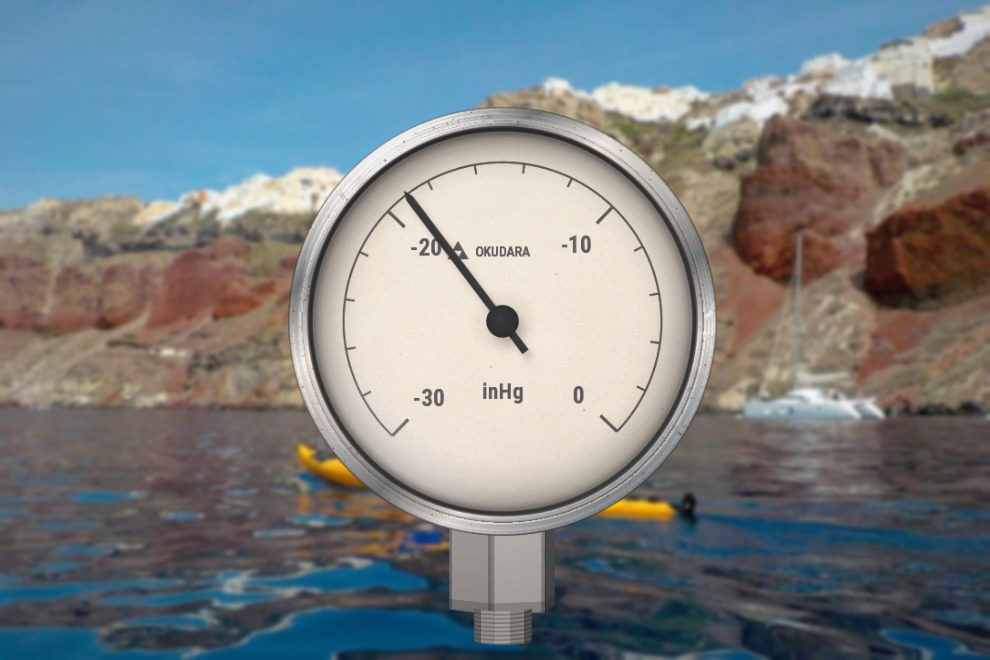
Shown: -19 inHg
